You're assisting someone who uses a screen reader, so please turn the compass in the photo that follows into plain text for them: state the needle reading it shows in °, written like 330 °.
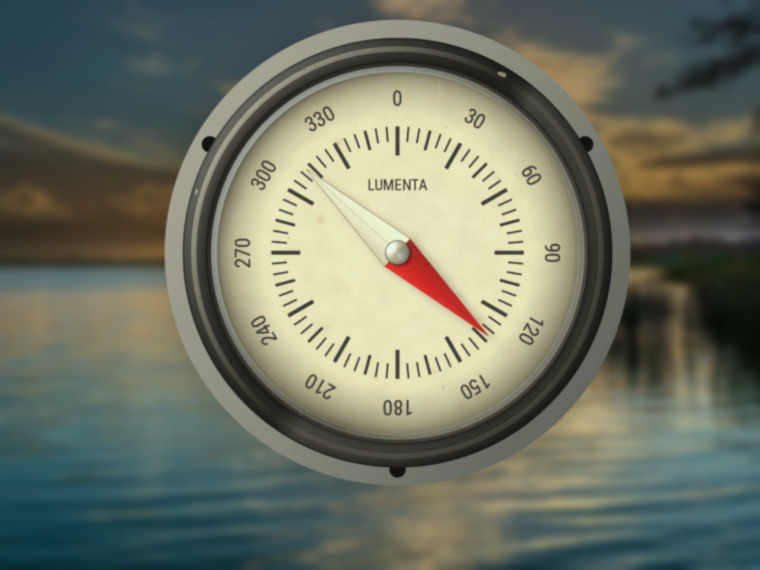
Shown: 132.5 °
